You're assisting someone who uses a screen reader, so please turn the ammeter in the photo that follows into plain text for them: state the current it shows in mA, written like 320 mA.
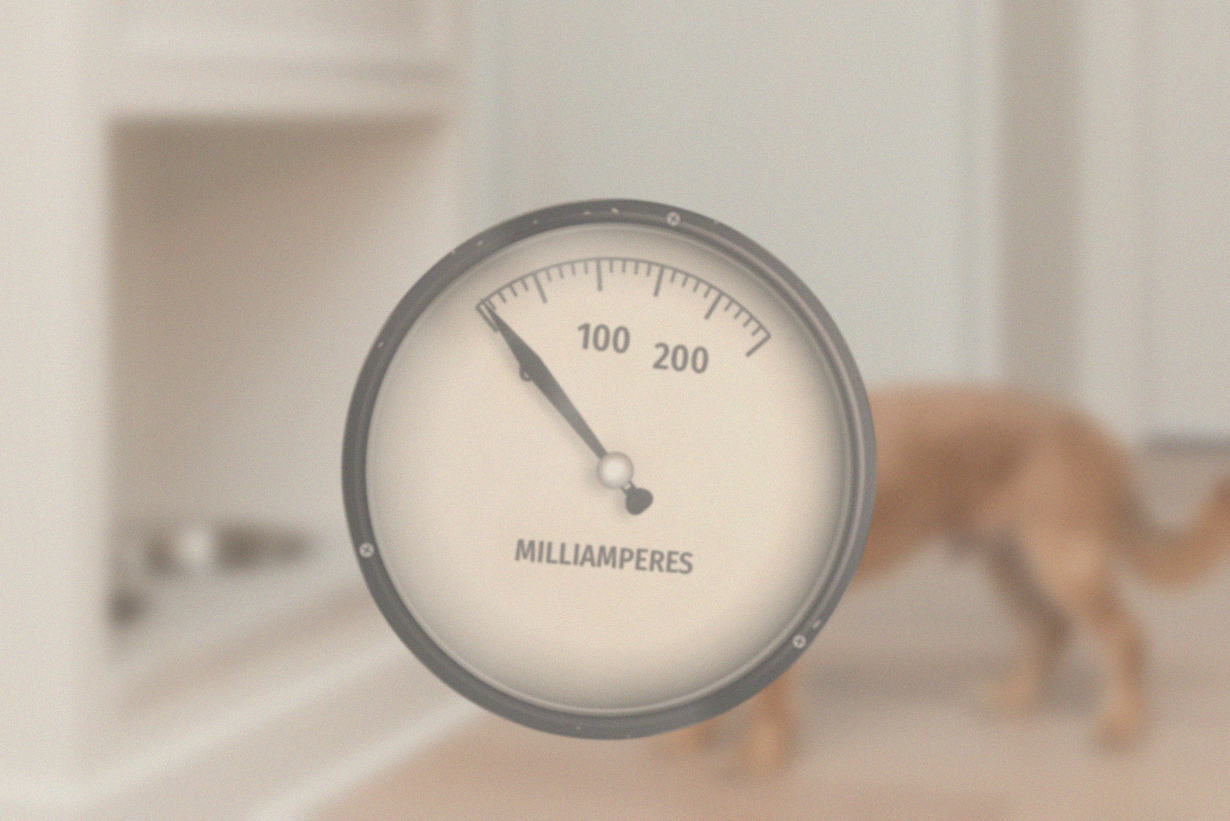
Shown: 5 mA
